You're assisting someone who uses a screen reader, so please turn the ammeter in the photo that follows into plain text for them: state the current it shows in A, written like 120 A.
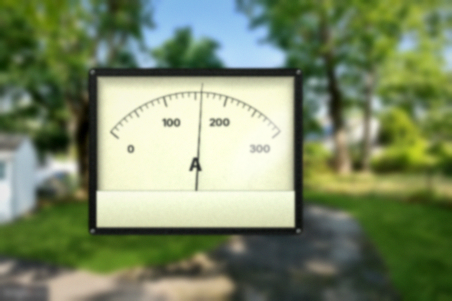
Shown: 160 A
